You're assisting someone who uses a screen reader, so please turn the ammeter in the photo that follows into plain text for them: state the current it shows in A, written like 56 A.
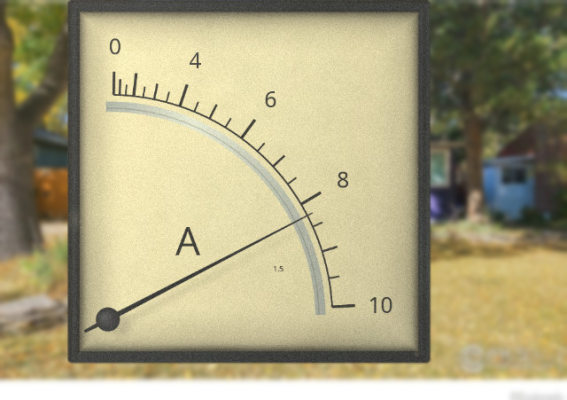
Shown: 8.25 A
